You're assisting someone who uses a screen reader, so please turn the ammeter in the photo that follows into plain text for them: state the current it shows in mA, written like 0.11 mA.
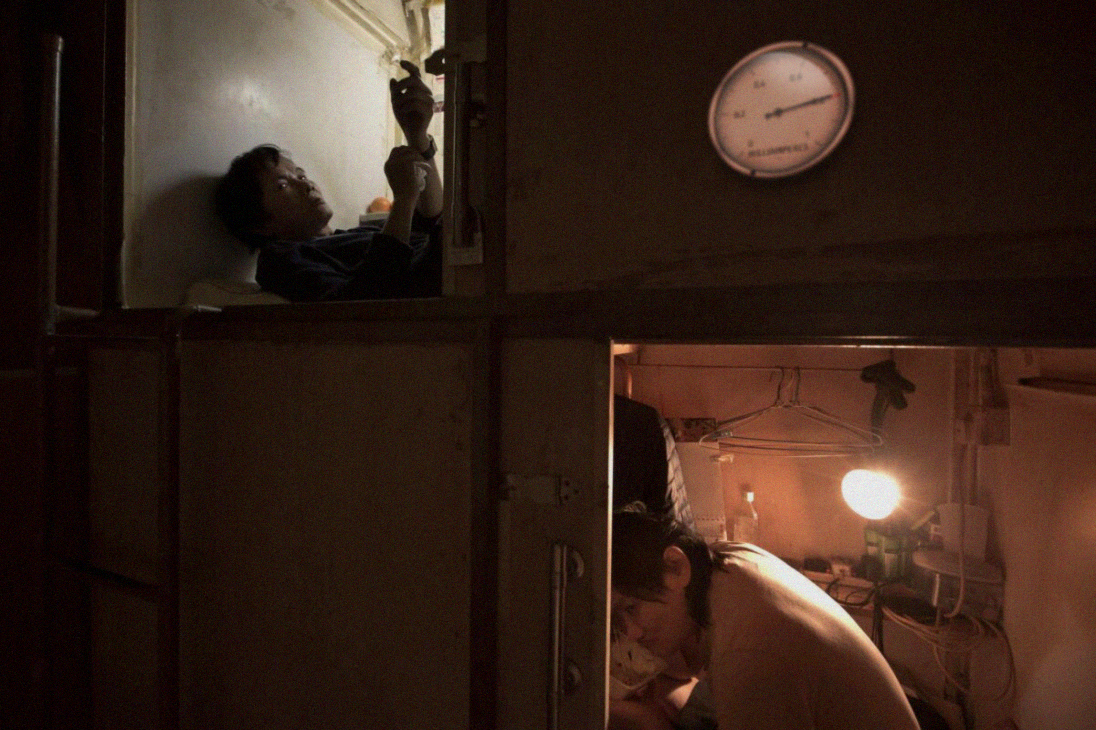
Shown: 0.8 mA
